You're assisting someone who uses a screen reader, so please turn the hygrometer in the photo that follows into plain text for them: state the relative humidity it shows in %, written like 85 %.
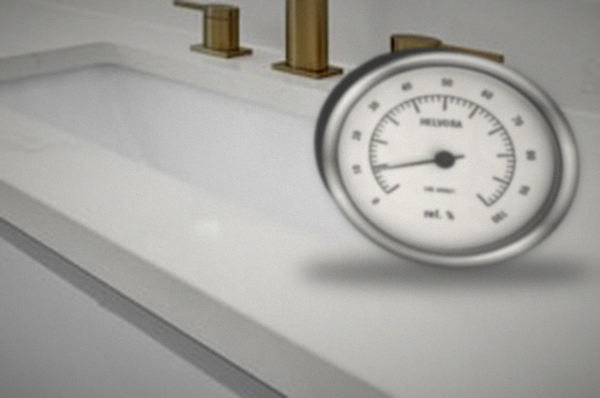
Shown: 10 %
